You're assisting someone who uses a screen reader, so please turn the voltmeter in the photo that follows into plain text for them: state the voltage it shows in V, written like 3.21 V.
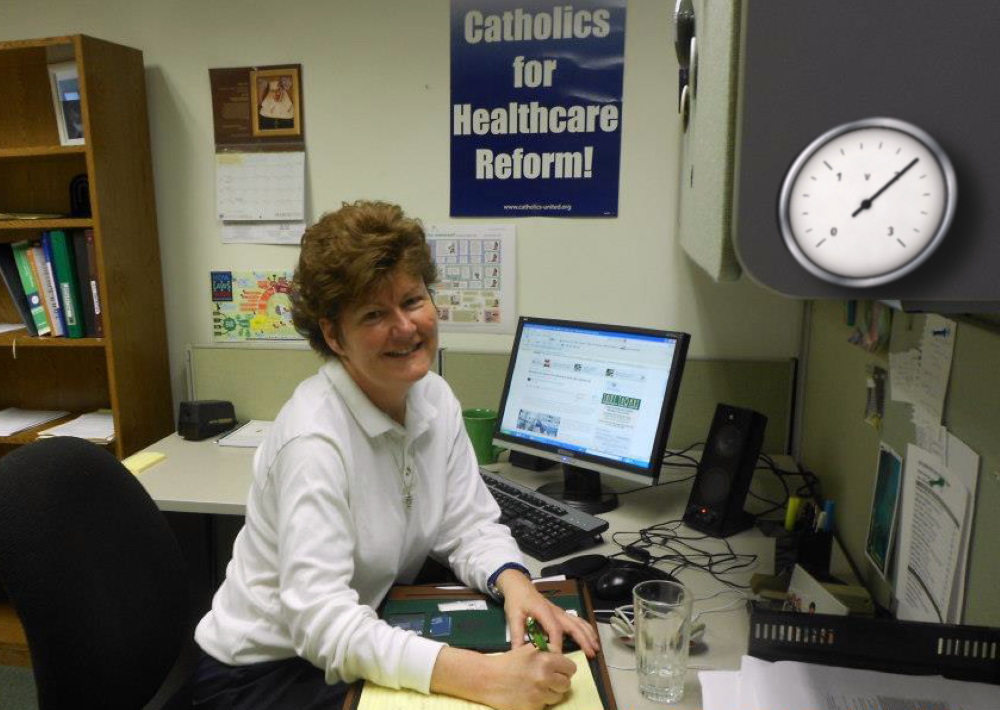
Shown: 2 V
